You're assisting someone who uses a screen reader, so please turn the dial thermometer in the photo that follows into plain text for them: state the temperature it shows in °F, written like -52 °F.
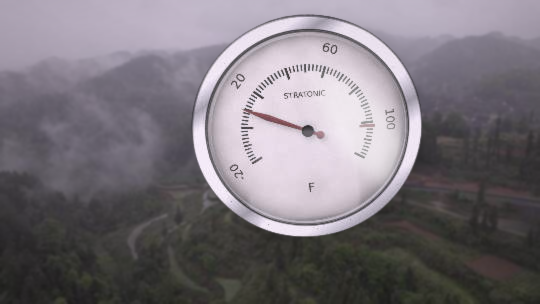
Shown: 10 °F
